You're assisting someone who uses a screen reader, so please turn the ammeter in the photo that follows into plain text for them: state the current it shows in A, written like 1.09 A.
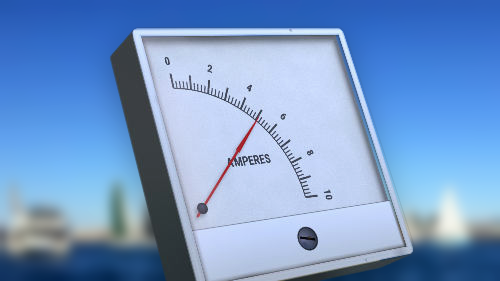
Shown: 5 A
